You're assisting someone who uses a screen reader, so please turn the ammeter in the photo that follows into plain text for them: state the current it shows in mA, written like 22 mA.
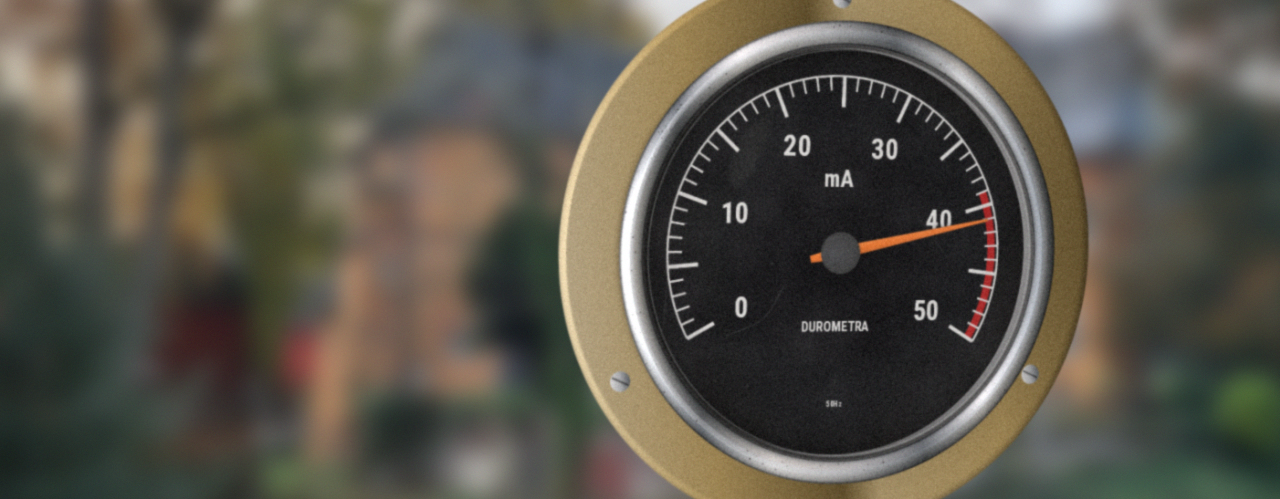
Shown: 41 mA
